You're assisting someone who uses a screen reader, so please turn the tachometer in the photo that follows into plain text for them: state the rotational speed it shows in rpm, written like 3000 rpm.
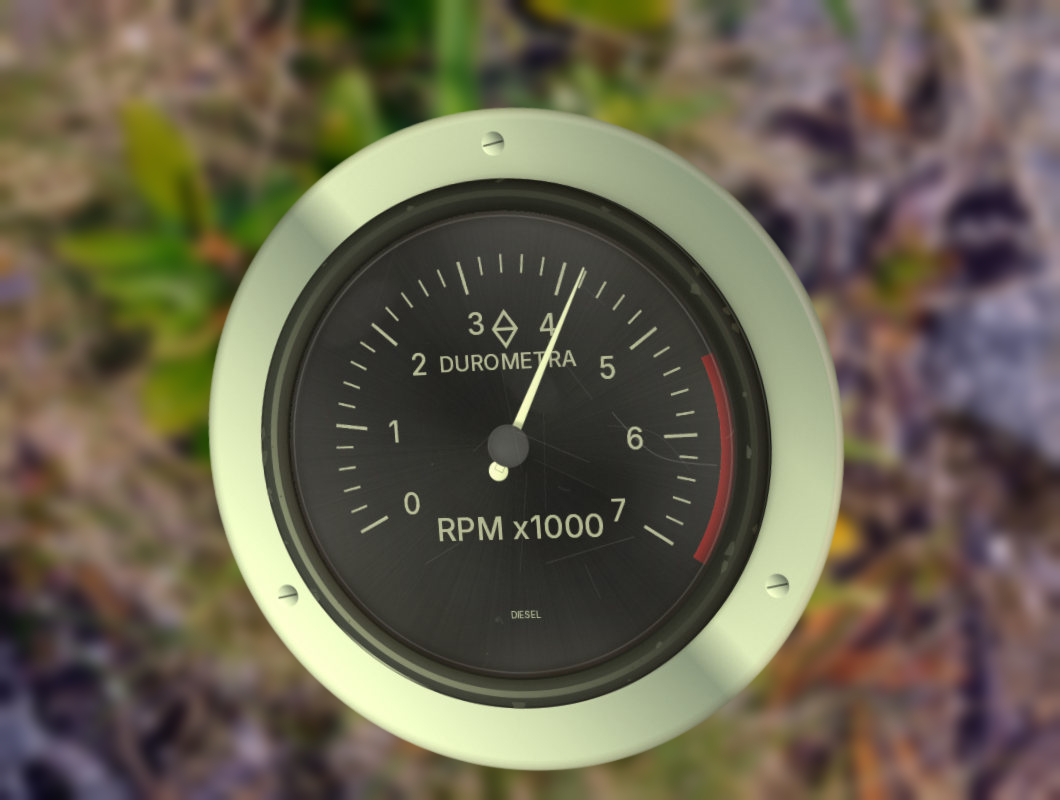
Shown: 4200 rpm
